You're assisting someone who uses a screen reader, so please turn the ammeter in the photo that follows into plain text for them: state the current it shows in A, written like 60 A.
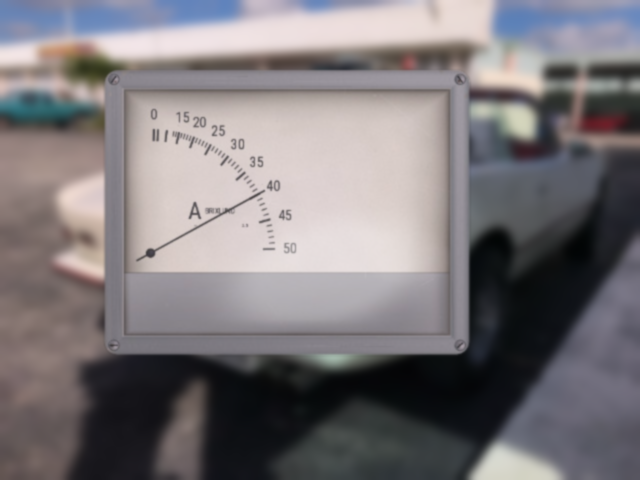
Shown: 40 A
